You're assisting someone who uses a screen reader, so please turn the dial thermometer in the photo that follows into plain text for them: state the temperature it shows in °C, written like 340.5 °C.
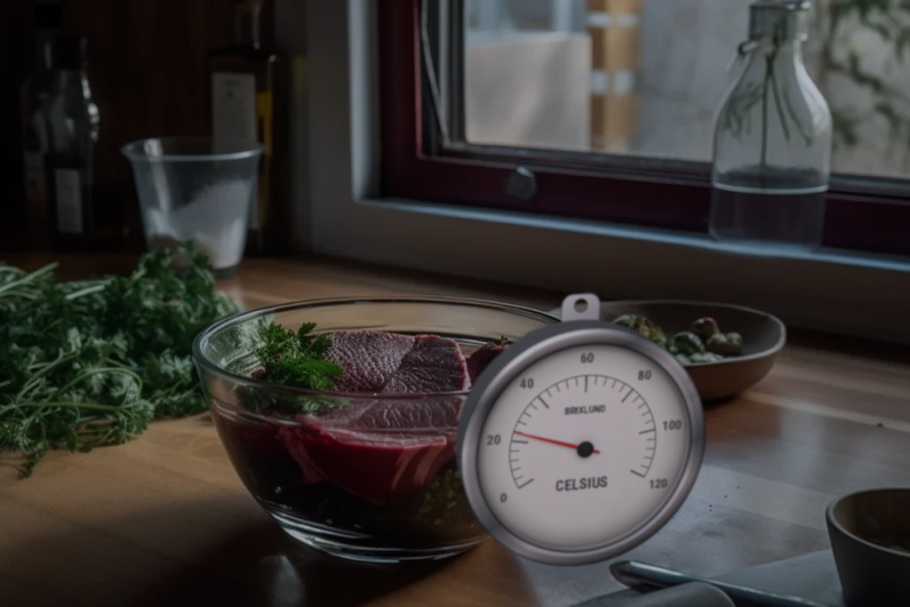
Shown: 24 °C
